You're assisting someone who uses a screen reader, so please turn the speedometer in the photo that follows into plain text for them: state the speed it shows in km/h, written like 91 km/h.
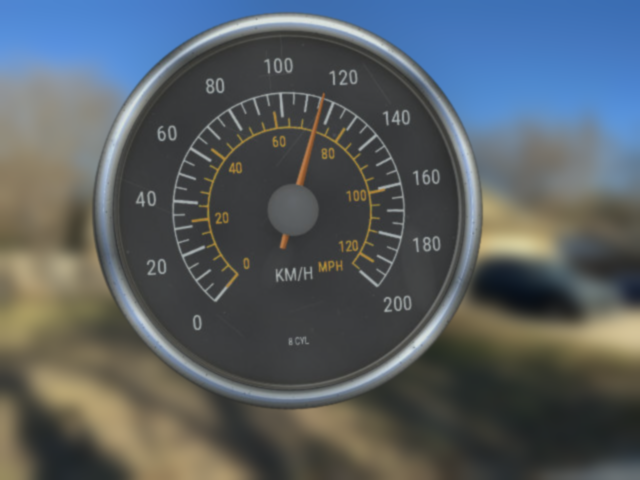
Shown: 115 km/h
